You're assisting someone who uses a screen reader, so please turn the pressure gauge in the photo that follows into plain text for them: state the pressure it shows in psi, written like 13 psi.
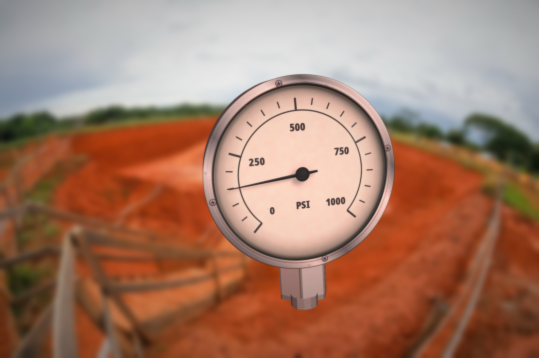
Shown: 150 psi
